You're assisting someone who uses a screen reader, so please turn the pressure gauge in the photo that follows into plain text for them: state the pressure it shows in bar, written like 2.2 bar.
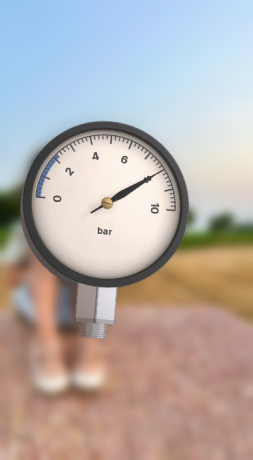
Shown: 8 bar
